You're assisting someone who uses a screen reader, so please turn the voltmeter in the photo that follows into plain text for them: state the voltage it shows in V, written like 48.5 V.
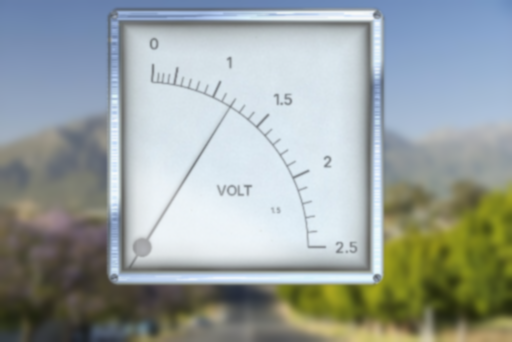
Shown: 1.2 V
